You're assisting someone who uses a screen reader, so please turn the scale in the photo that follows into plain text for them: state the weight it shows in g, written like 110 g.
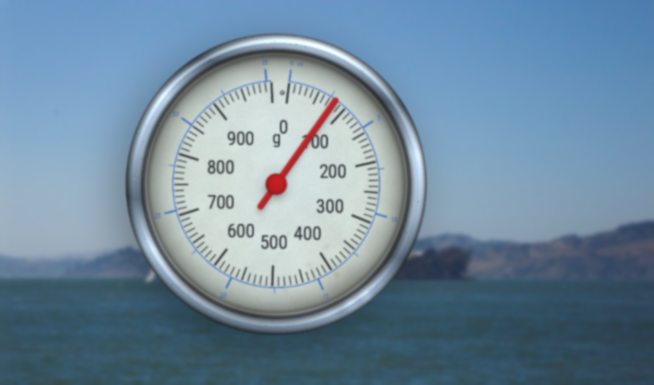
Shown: 80 g
